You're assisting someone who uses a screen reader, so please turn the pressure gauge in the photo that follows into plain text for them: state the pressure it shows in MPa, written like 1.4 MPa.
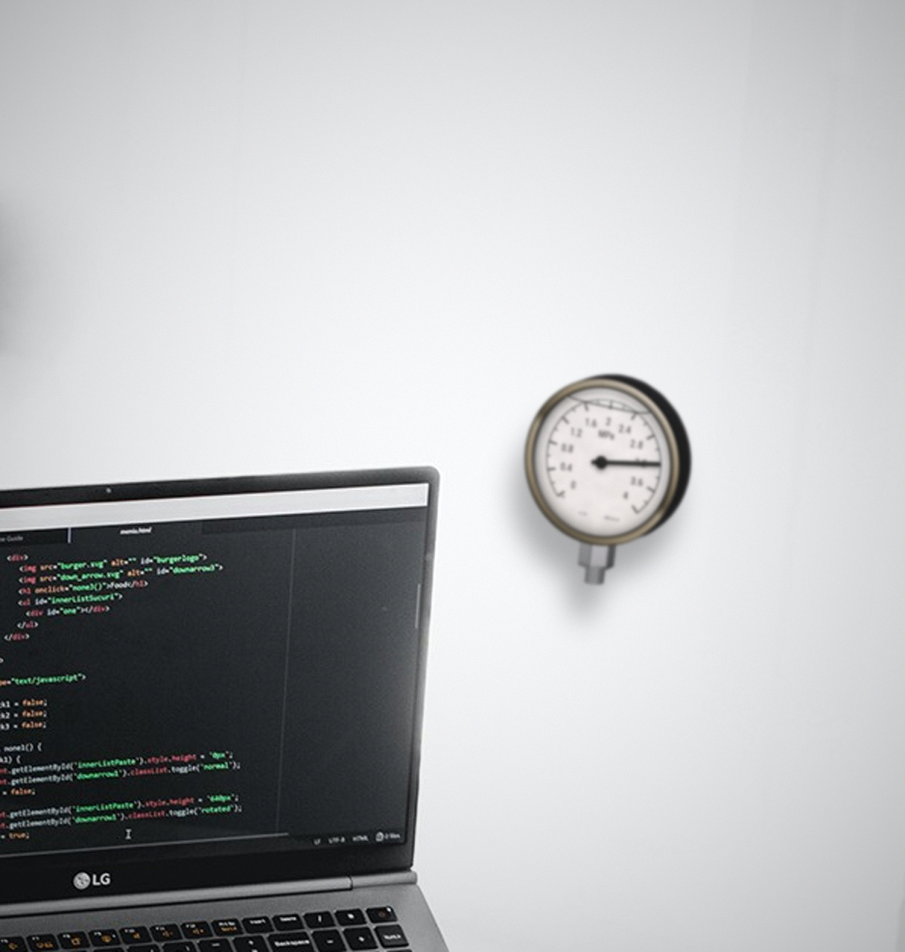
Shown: 3.2 MPa
